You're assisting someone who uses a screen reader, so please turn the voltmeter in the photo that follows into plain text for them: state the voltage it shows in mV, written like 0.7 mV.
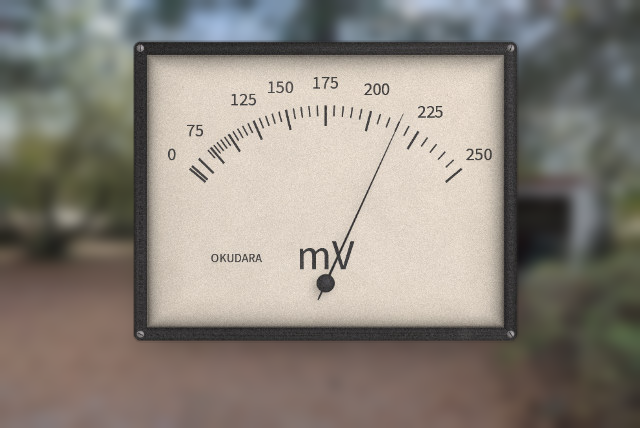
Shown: 215 mV
